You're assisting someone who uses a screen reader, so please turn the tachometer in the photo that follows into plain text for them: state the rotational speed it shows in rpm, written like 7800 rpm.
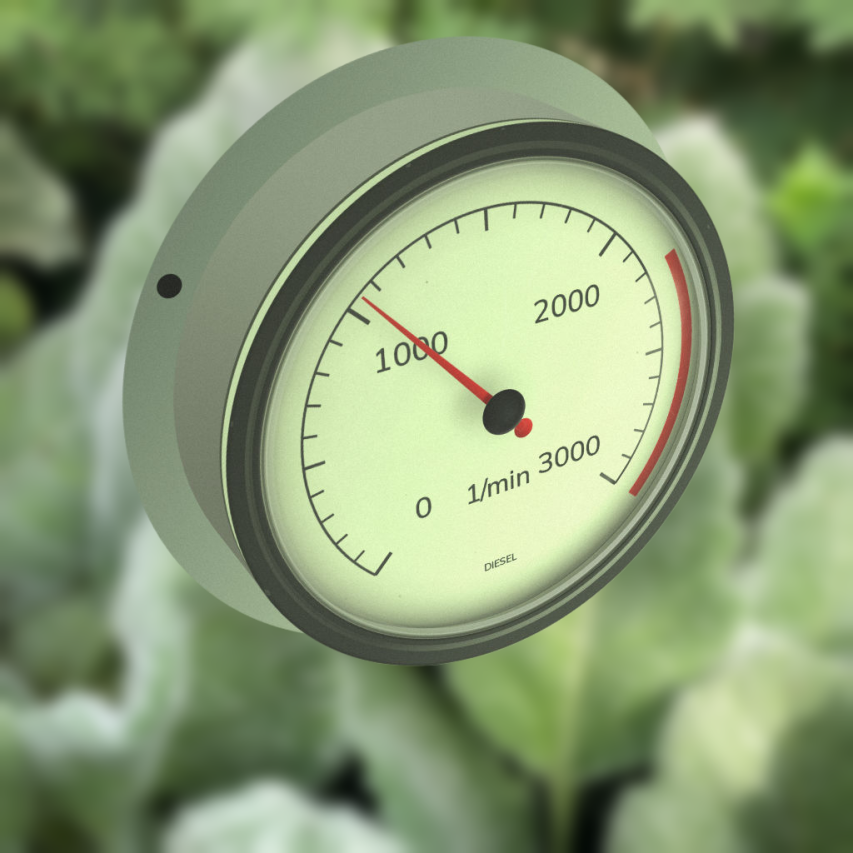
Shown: 1050 rpm
